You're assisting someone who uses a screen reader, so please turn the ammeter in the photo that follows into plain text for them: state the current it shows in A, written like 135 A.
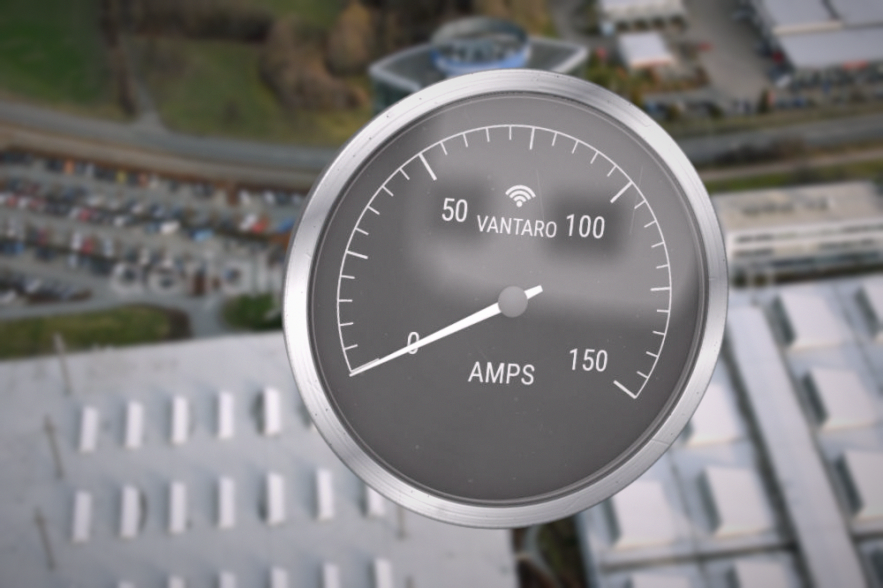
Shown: 0 A
